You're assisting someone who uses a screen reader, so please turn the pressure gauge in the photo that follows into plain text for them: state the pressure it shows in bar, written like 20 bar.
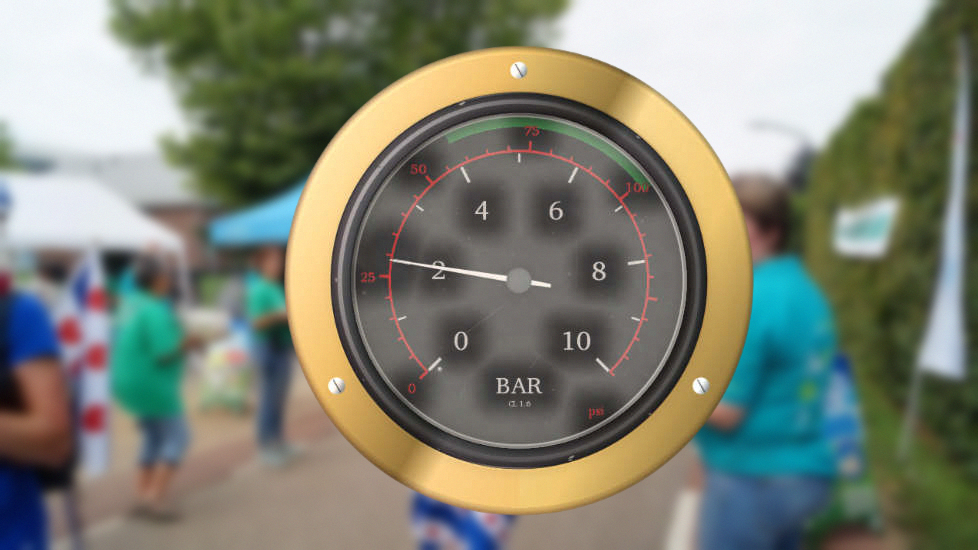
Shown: 2 bar
